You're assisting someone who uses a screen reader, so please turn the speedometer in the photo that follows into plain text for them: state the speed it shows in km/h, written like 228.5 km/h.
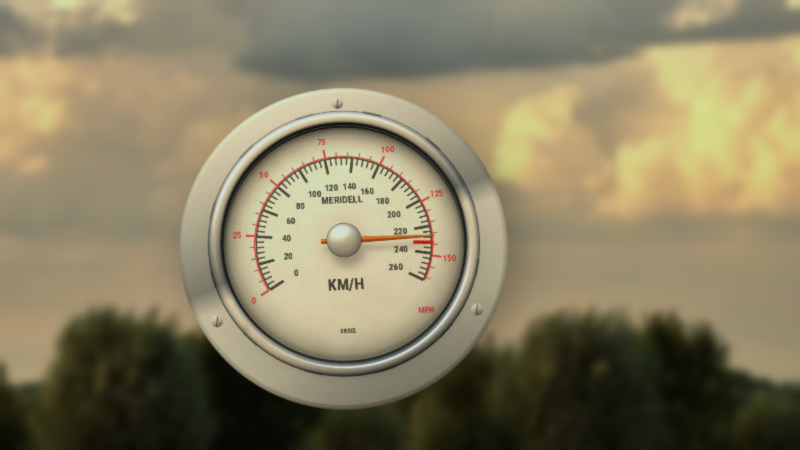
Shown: 228 km/h
